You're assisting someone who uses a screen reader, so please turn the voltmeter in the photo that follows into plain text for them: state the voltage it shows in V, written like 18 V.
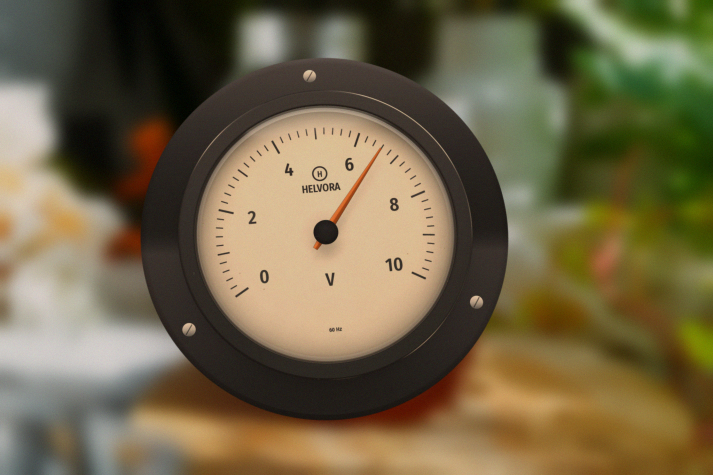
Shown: 6.6 V
